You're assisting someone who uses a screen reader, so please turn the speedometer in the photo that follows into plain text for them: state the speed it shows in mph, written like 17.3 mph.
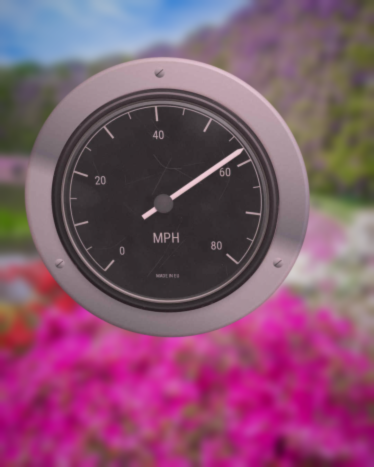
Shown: 57.5 mph
